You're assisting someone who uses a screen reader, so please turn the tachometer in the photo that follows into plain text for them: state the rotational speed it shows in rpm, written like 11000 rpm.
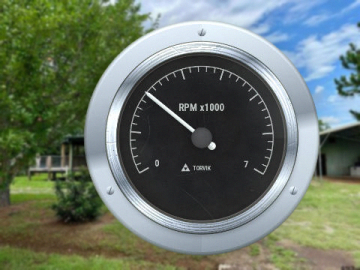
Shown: 2000 rpm
